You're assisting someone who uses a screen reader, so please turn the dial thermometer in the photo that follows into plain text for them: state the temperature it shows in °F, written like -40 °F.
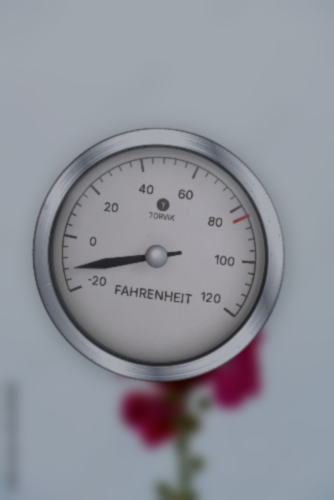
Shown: -12 °F
